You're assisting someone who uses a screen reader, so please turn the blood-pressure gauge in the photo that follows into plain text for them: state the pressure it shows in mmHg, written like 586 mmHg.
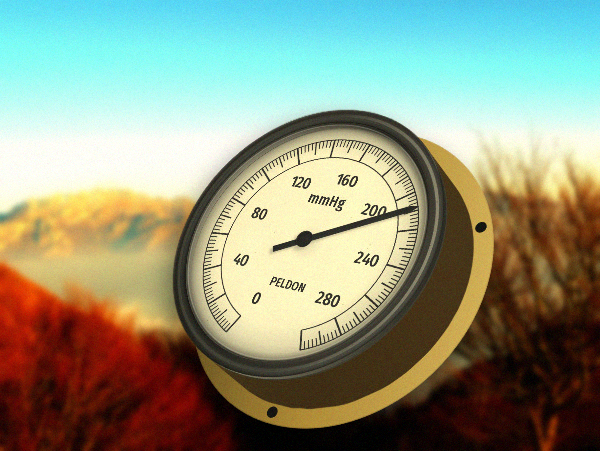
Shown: 210 mmHg
